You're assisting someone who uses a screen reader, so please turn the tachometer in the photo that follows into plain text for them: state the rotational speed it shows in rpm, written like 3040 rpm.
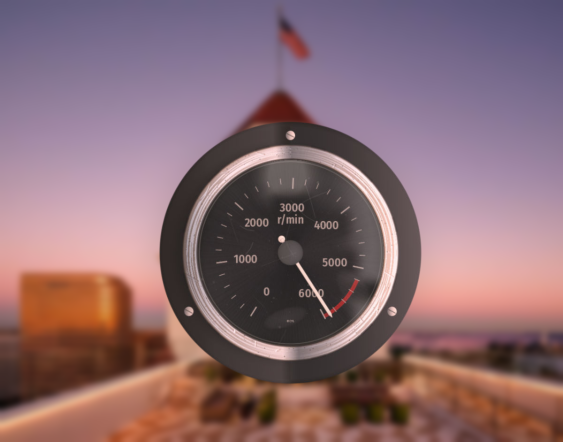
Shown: 5900 rpm
